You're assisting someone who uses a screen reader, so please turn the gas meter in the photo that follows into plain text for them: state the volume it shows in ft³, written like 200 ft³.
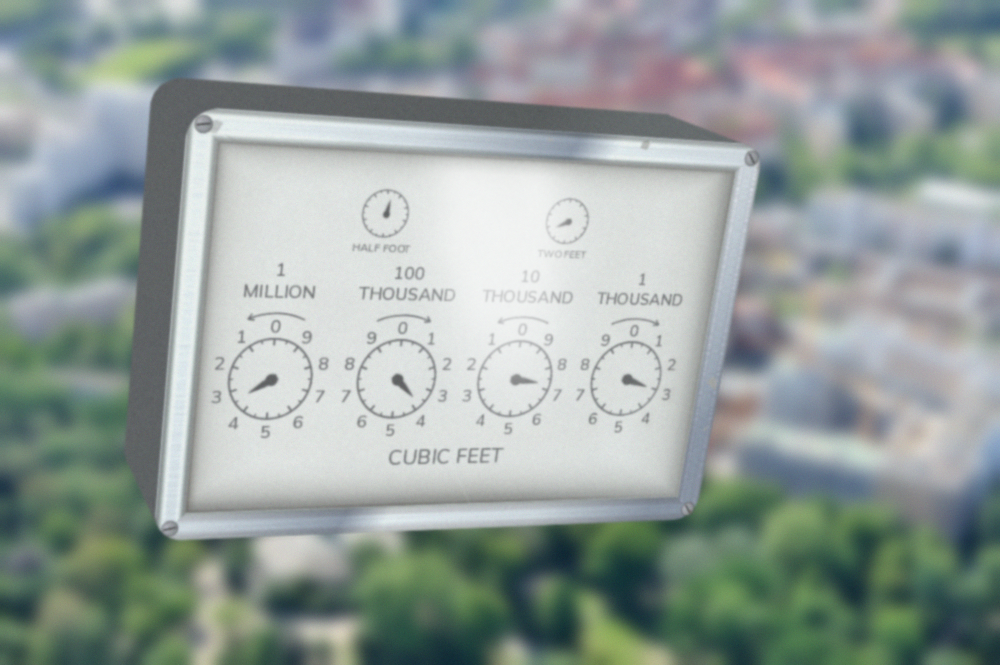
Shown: 337300 ft³
